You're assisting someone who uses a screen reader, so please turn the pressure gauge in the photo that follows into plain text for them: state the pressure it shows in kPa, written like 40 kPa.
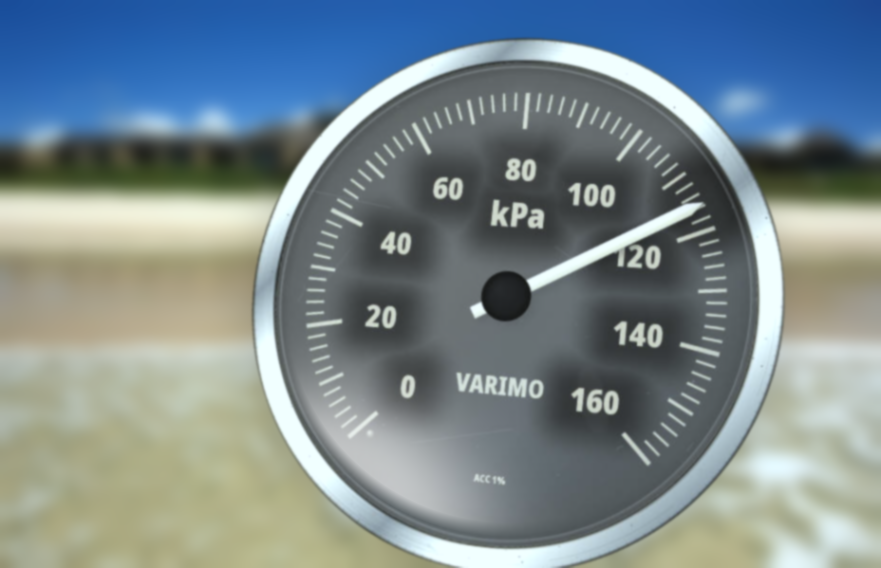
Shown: 116 kPa
